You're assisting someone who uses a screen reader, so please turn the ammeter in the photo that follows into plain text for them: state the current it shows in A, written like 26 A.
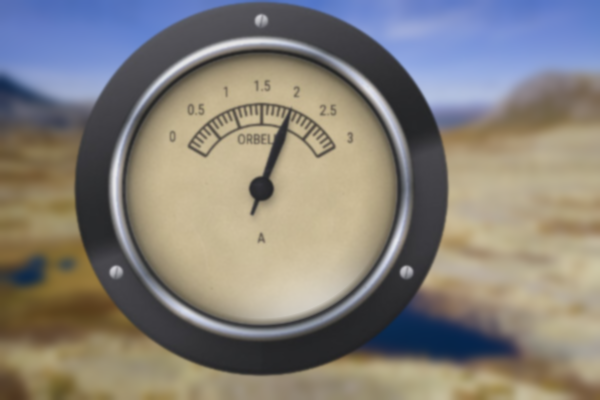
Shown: 2 A
